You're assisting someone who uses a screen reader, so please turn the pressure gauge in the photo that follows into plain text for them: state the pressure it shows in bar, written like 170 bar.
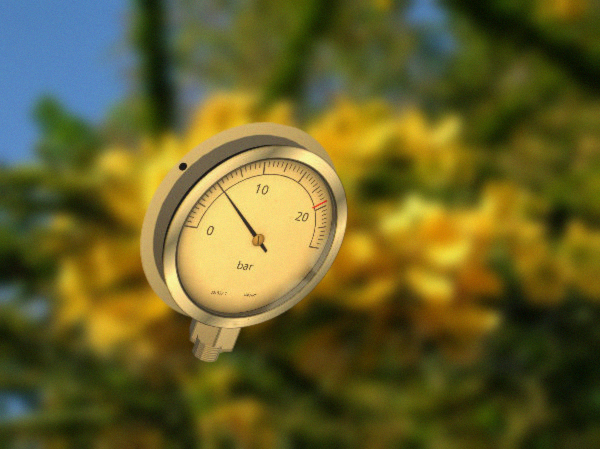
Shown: 5 bar
